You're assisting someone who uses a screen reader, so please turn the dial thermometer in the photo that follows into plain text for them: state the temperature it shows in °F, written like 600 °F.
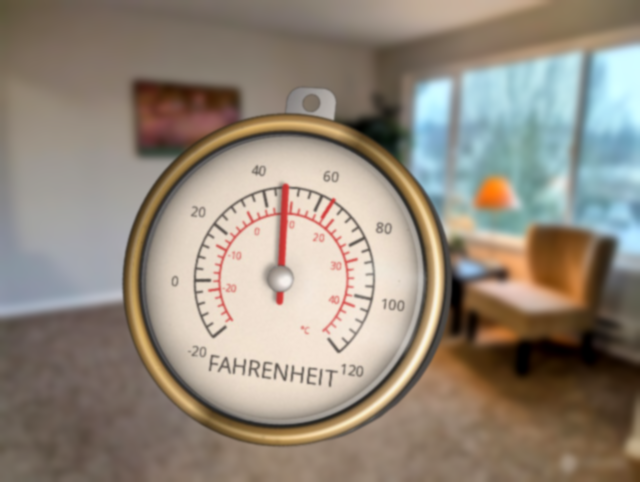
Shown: 48 °F
